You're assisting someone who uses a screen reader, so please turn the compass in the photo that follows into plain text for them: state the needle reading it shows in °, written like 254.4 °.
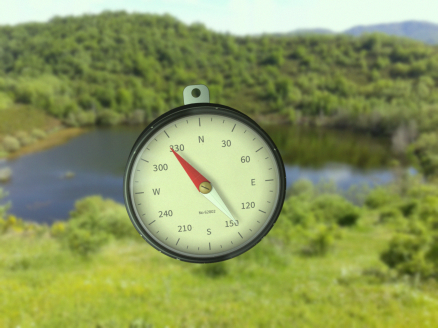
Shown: 325 °
